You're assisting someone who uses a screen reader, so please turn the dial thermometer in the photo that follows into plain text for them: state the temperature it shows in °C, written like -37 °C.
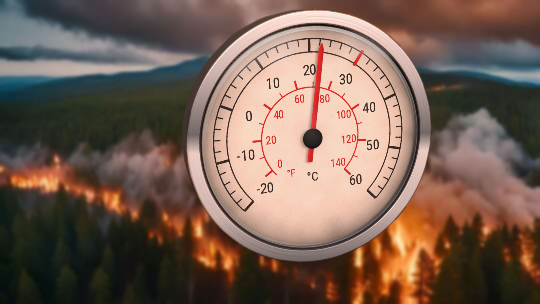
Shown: 22 °C
